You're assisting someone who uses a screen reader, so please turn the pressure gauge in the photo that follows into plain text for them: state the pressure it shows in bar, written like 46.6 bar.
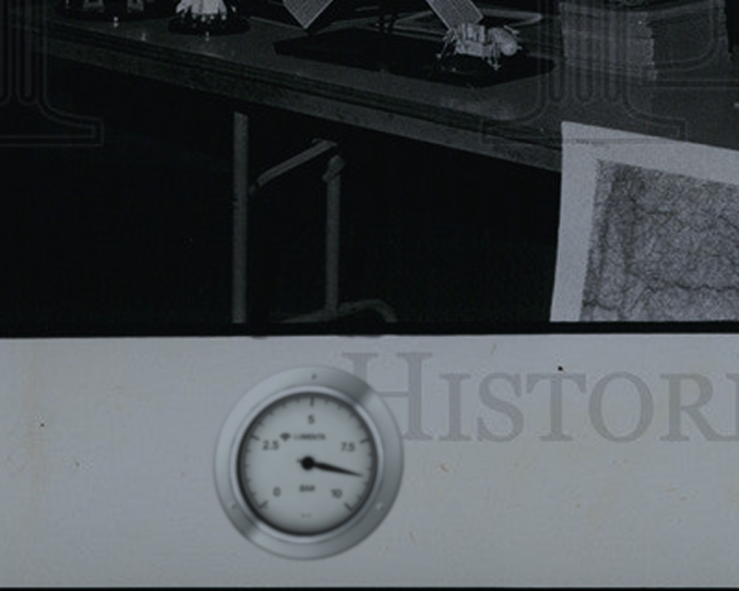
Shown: 8.75 bar
